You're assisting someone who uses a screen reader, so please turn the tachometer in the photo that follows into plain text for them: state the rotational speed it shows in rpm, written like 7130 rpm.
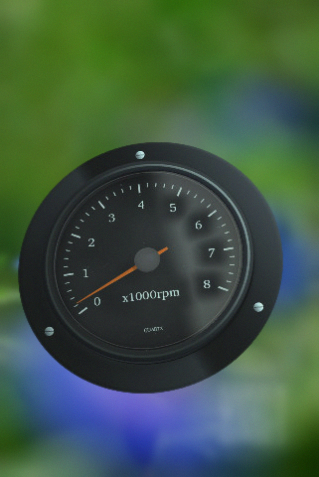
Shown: 200 rpm
